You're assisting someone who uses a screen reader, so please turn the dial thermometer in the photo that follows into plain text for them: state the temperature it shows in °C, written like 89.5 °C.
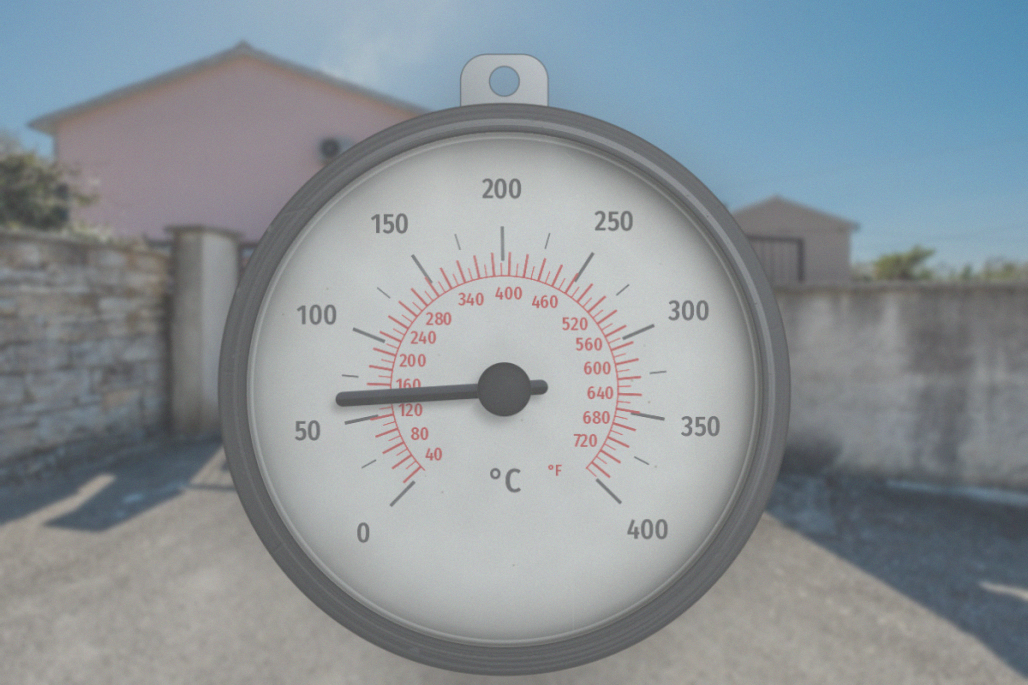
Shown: 62.5 °C
